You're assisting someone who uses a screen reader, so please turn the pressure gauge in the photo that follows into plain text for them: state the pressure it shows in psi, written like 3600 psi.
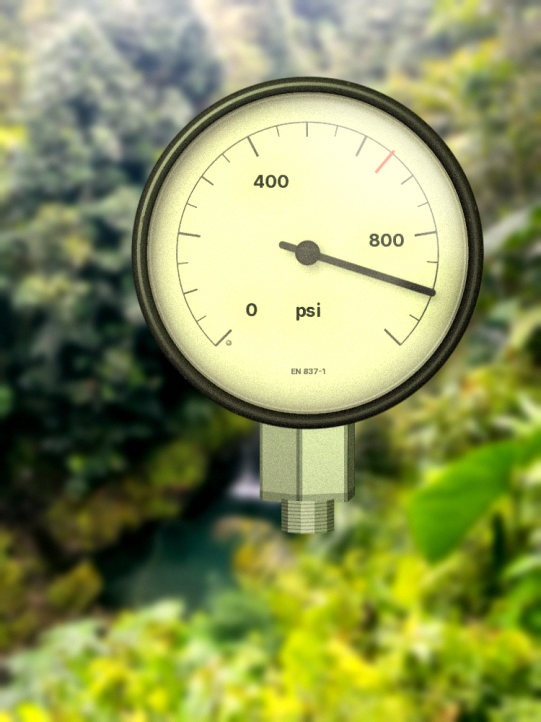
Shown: 900 psi
